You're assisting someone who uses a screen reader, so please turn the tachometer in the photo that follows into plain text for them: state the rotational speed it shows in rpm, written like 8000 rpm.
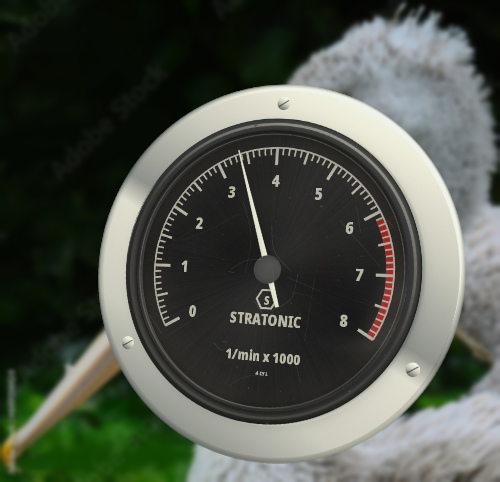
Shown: 3400 rpm
